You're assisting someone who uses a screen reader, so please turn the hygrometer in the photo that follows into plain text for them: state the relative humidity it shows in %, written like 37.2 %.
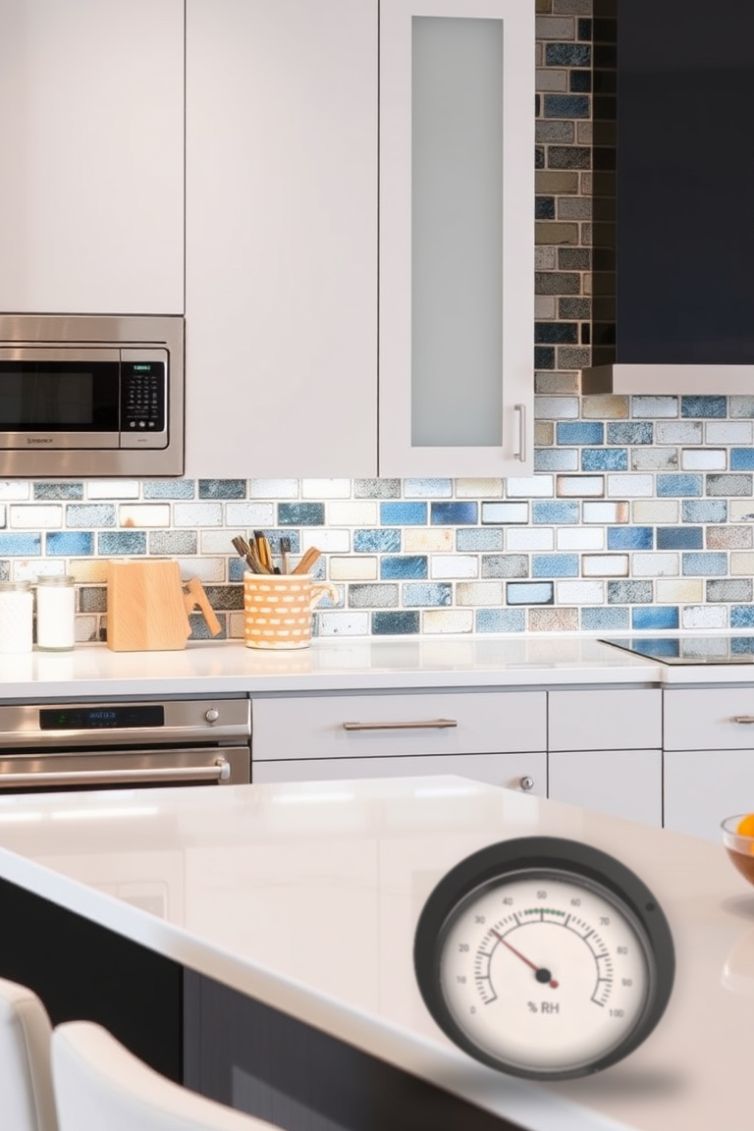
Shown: 30 %
